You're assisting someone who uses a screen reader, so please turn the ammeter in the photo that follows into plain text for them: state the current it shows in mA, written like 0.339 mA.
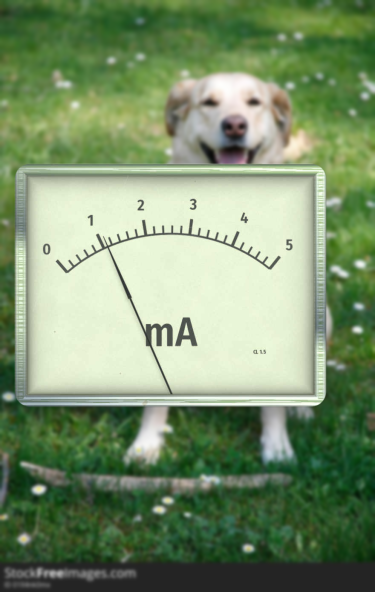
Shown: 1.1 mA
